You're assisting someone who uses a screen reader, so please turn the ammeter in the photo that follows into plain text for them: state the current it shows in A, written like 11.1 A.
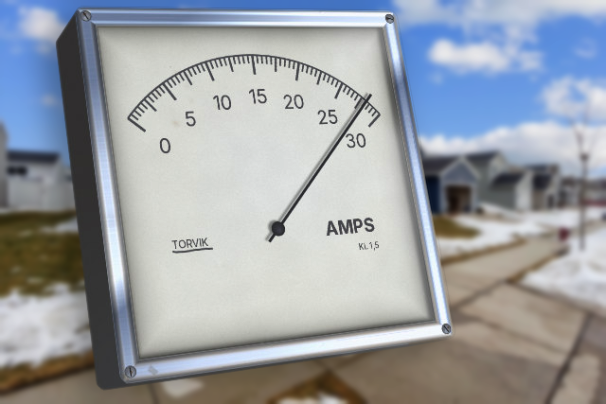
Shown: 28 A
